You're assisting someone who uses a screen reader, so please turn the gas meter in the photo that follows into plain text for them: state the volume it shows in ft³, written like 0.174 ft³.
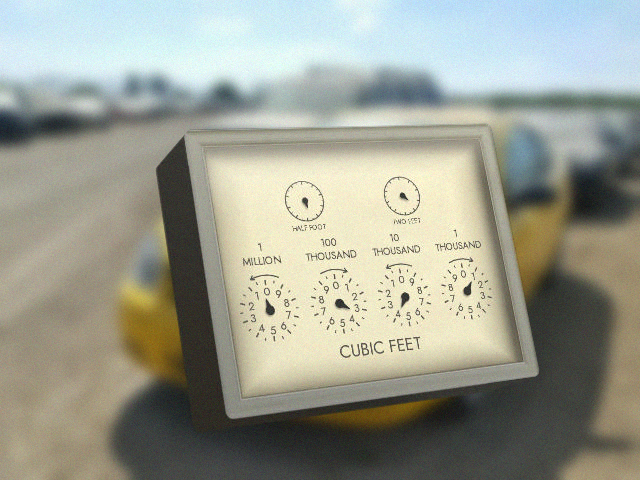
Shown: 34100 ft³
